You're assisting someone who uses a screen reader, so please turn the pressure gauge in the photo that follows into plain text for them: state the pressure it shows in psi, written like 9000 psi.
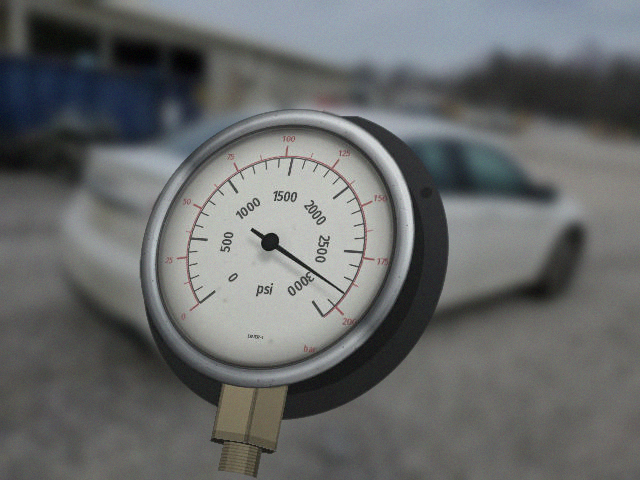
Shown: 2800 psi
